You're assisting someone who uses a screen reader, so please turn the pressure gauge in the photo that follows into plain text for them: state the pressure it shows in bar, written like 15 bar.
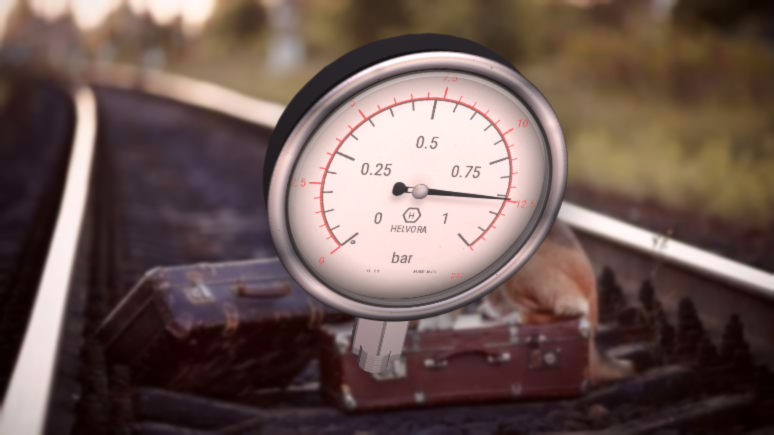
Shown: 0.85 bar
